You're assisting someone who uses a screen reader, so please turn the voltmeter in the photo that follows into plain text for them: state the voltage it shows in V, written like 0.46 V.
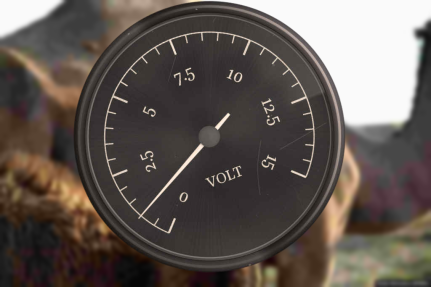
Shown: 1 V
